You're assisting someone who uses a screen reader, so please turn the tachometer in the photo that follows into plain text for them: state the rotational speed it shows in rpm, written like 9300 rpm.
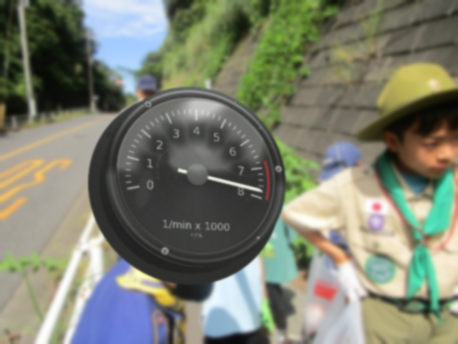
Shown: 7800 rpm
